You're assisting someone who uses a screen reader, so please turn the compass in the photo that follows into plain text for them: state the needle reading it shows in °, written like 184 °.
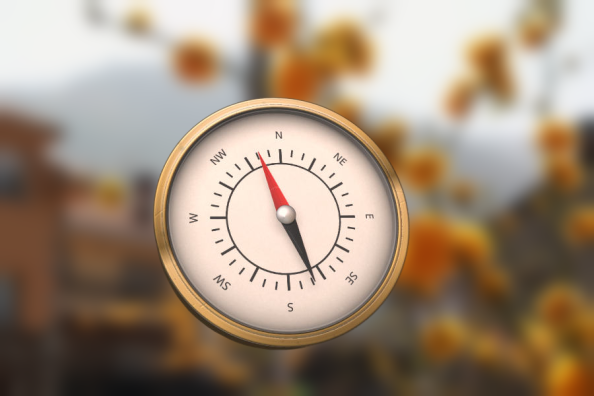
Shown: 340 °
